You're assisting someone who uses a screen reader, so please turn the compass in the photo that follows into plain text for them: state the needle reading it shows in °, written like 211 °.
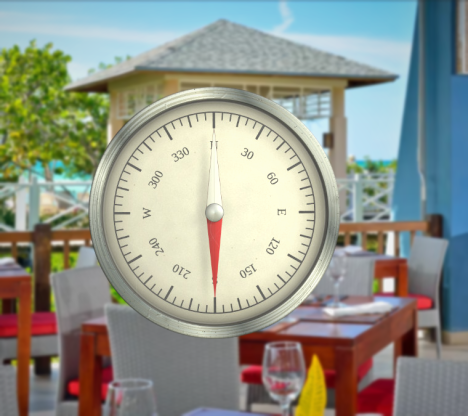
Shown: 180 °
